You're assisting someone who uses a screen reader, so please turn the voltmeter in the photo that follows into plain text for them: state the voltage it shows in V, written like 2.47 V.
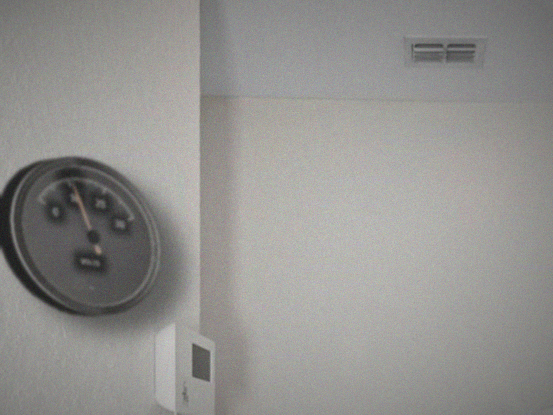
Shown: 10 V
